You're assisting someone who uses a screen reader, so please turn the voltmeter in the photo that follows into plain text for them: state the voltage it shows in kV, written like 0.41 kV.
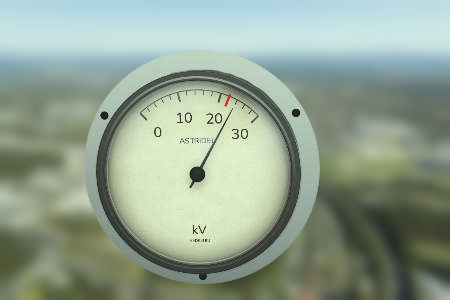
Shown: 24 kV
